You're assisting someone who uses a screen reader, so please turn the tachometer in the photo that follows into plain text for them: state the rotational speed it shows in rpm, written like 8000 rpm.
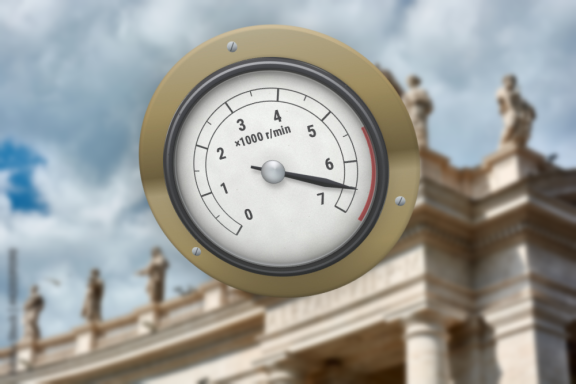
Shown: 6500 rpm
